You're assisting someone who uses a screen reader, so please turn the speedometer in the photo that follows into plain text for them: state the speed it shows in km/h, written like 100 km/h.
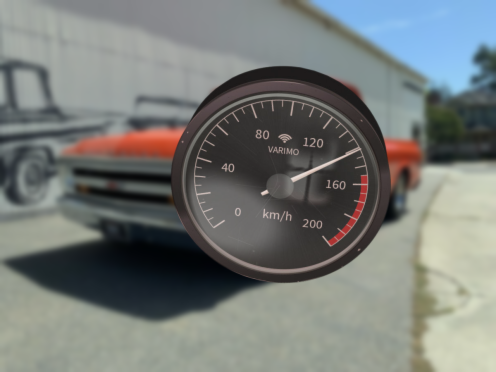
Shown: 140 km/h
